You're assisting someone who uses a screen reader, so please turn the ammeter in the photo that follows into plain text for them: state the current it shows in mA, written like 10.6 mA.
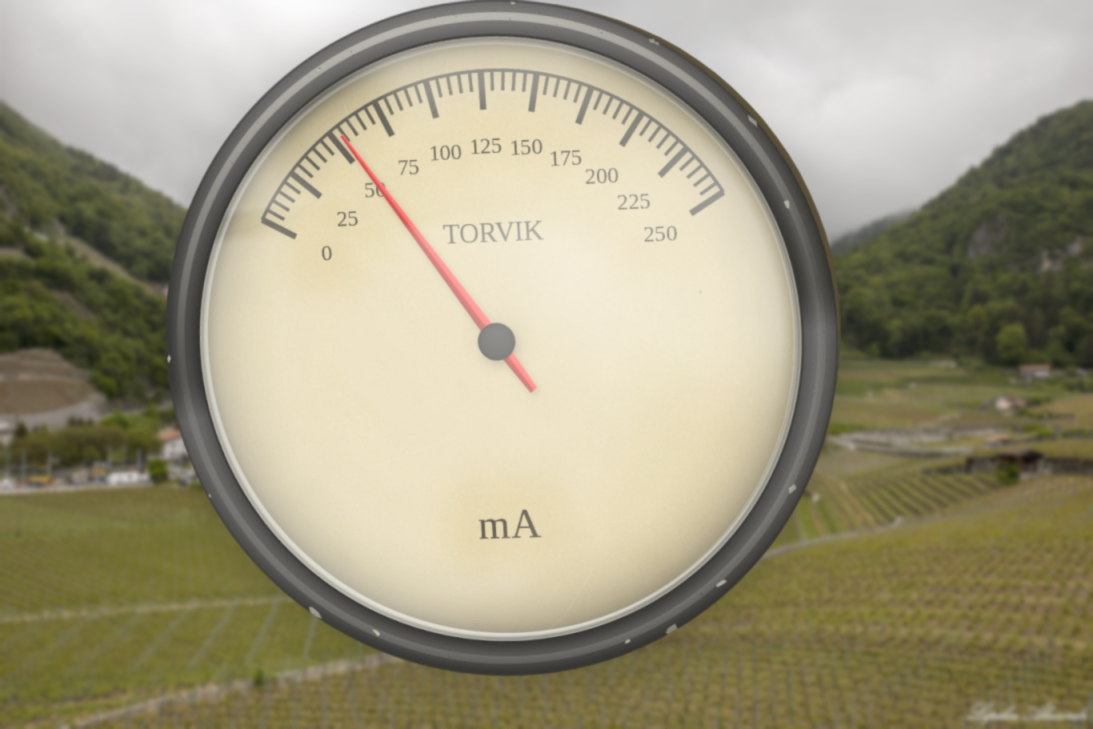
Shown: 55 mA
